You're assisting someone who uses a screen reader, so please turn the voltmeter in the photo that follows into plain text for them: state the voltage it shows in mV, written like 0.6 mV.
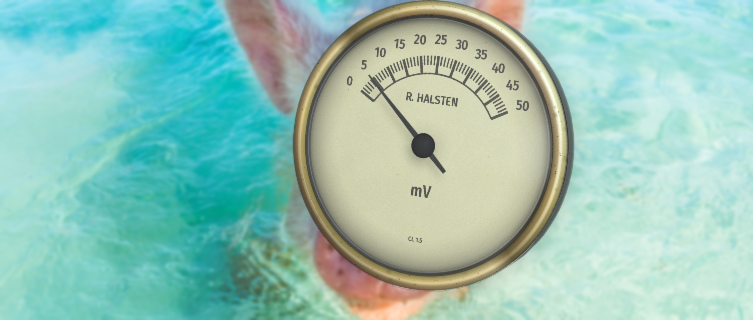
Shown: 5 mV
